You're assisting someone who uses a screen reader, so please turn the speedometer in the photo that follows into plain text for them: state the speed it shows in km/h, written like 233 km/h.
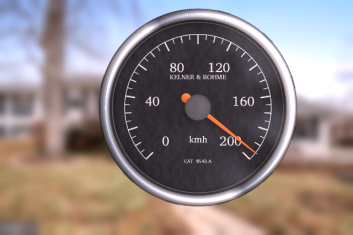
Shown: 195 km/h
